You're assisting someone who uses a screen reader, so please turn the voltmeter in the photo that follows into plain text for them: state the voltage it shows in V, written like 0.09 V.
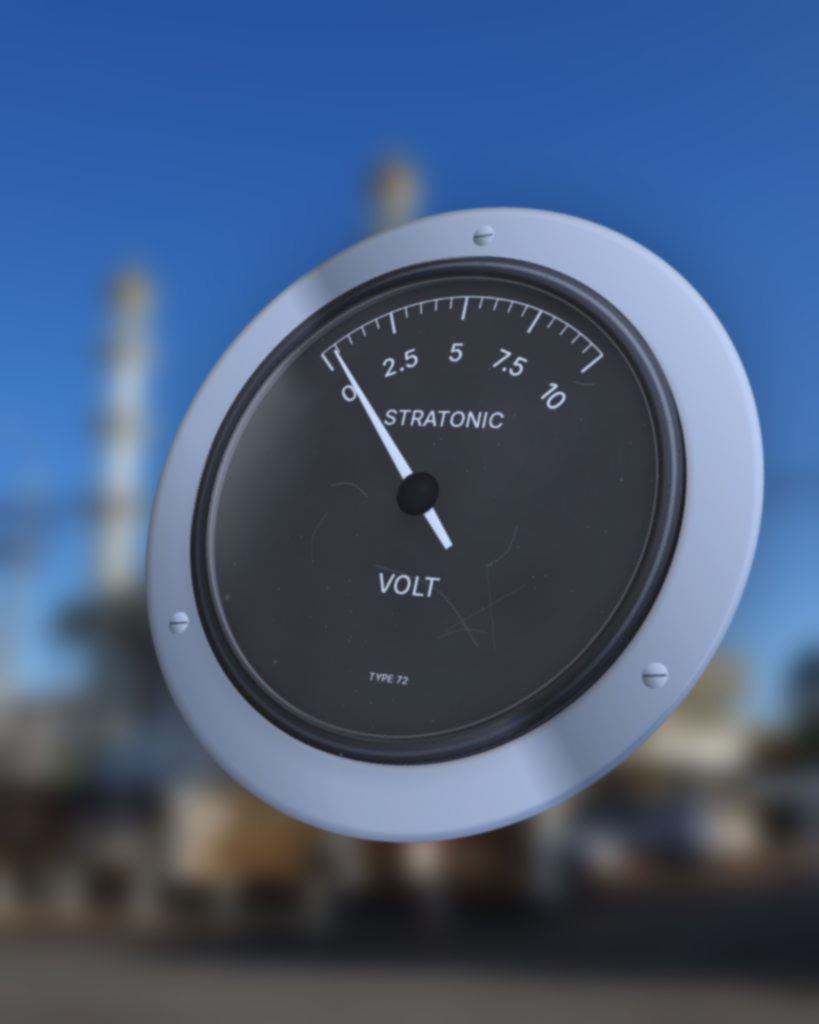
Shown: 0.5 V
